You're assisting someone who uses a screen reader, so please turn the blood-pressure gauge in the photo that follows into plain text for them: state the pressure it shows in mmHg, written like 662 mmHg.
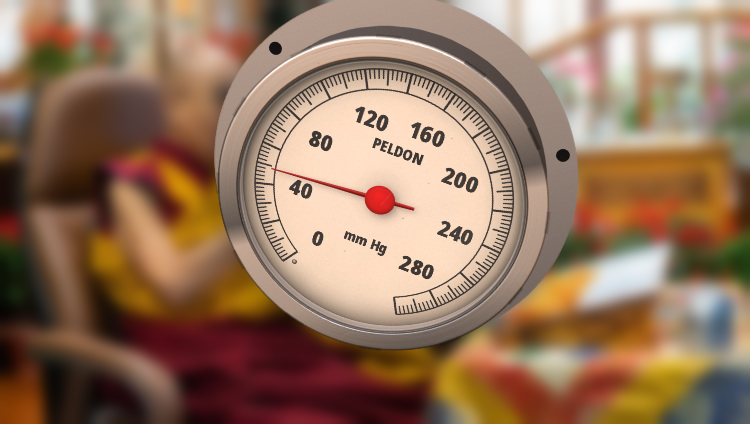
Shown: 50 mmHg
